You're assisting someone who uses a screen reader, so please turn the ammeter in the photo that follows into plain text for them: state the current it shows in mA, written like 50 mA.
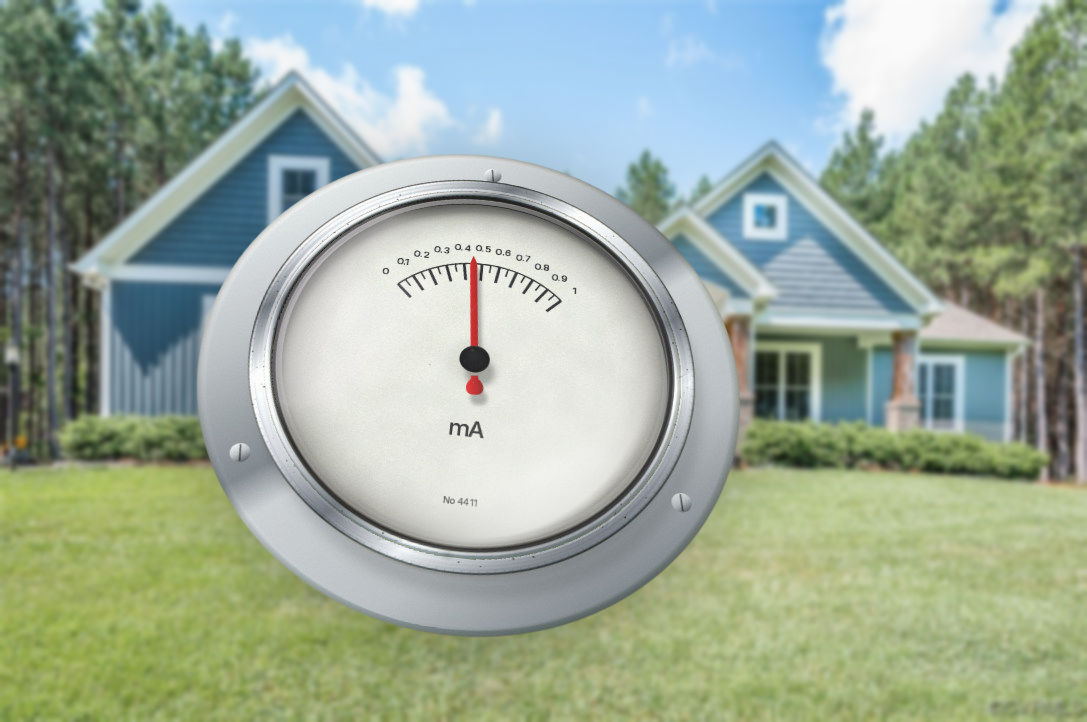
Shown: 0.45 mA
